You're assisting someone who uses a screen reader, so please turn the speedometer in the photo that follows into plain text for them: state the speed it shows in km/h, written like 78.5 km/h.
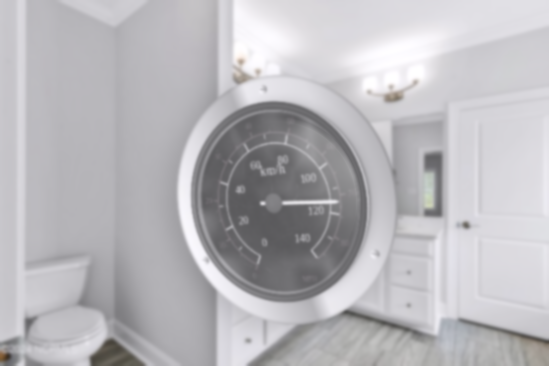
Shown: 115 km/h
